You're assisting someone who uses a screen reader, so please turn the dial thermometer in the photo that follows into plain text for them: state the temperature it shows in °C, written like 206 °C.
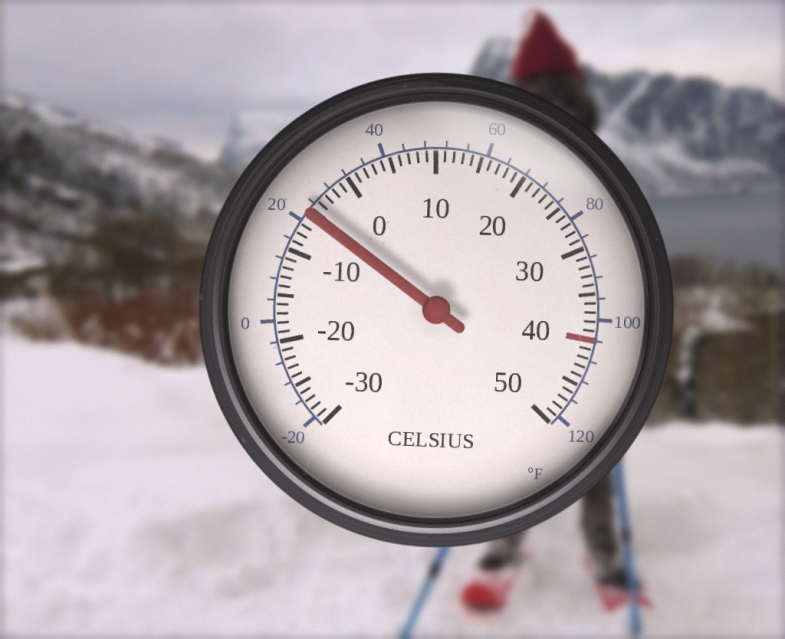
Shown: -5.5 °C
